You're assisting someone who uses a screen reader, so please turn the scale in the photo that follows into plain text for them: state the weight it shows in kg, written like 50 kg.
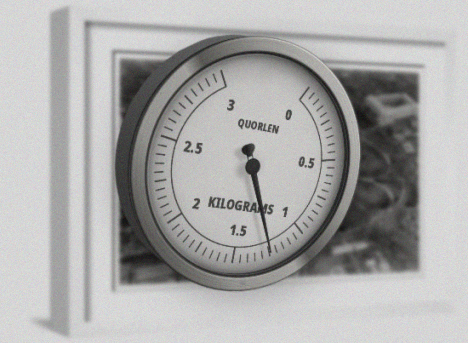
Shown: 1.25 kg
